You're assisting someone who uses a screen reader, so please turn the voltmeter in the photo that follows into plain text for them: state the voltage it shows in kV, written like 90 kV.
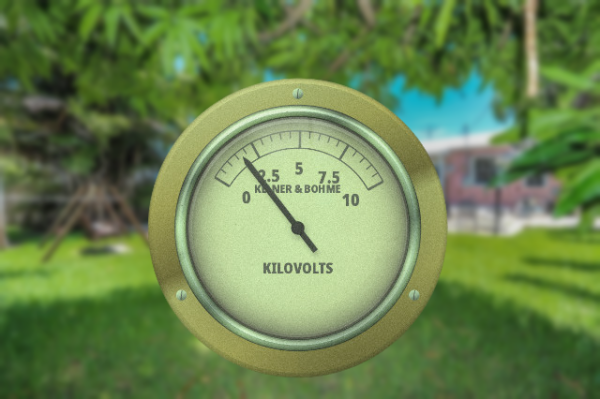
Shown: 1.75 kV
